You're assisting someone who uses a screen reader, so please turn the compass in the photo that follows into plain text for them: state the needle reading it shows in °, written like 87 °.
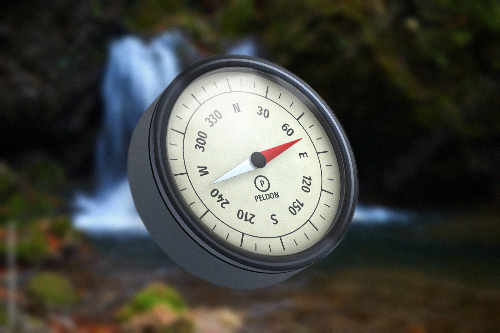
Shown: 75 °
